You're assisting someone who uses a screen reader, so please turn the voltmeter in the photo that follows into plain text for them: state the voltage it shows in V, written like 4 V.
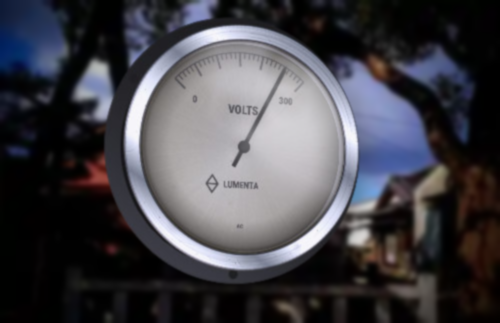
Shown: 250 V
